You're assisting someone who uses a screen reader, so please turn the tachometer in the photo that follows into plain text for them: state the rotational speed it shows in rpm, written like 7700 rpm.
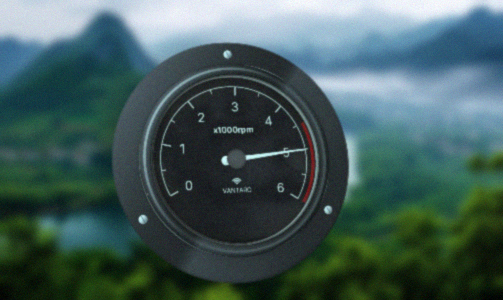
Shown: 5000 rpm
